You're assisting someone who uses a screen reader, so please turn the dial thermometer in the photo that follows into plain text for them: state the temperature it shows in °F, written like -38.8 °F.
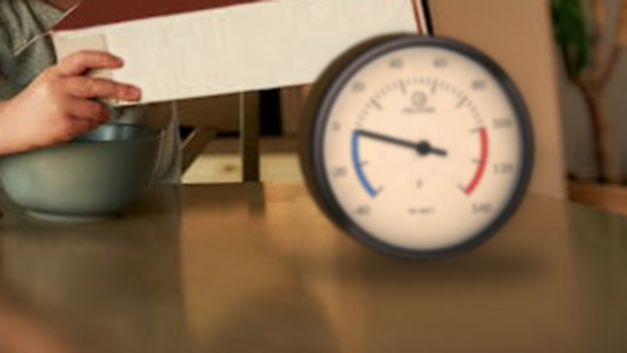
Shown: 0 °F
